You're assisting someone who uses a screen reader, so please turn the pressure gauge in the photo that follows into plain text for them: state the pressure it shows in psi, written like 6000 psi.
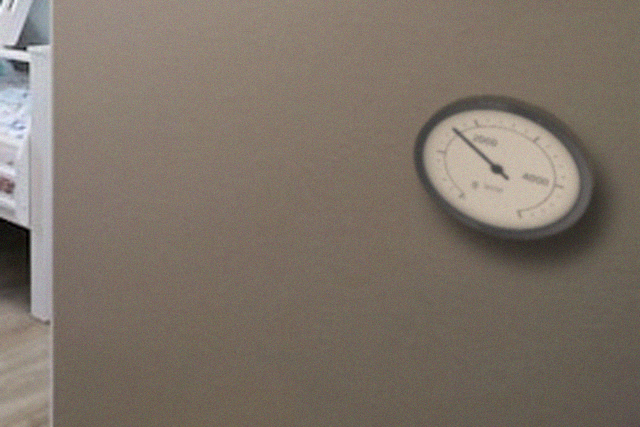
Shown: 1600 psi
